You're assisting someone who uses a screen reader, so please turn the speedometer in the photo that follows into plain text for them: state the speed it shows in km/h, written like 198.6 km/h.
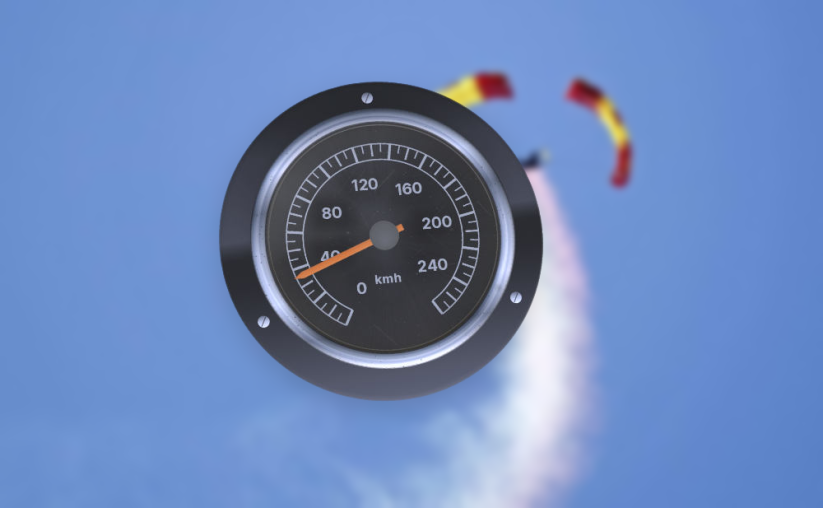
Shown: 35 km/h
